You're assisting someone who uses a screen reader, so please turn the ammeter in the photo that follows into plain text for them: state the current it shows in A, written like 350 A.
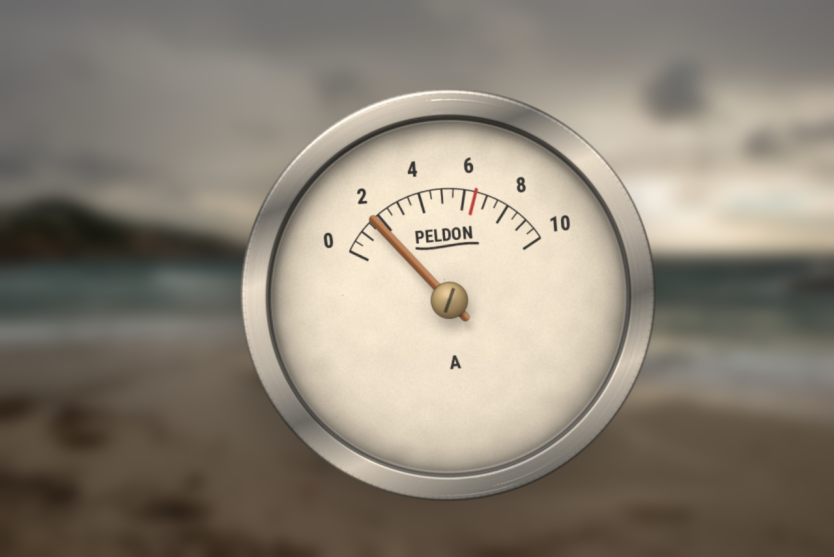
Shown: 1.75 A
